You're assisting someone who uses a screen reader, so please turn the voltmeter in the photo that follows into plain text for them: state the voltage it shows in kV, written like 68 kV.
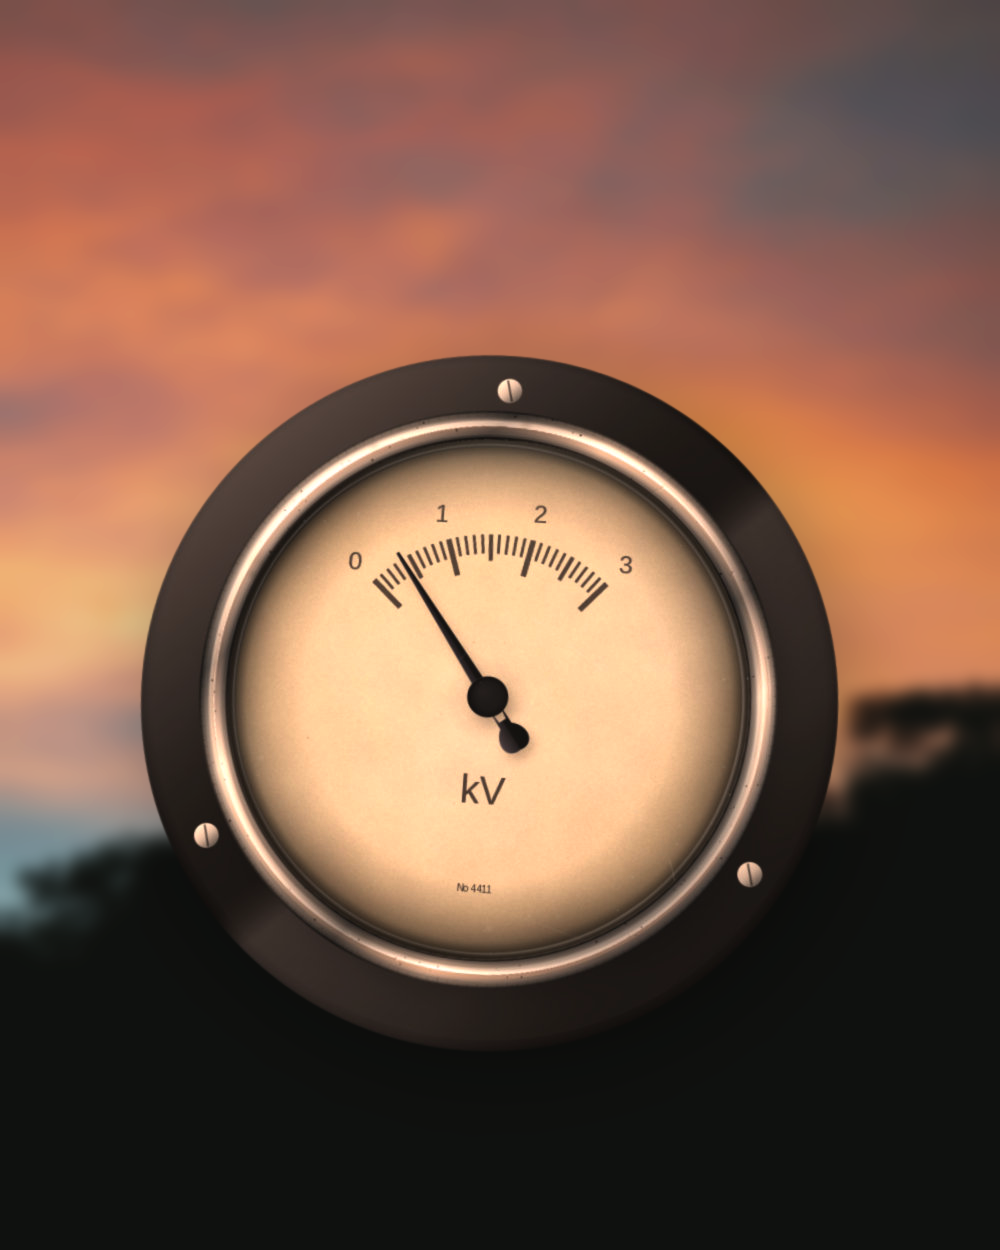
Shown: 0.4 kV
